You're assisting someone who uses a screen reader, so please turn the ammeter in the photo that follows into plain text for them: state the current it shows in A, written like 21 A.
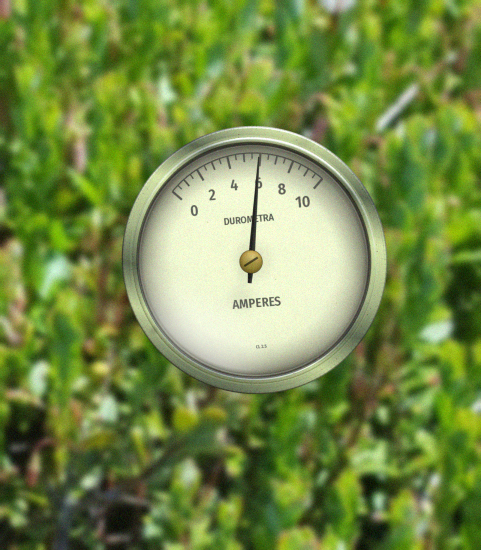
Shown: 6 A
